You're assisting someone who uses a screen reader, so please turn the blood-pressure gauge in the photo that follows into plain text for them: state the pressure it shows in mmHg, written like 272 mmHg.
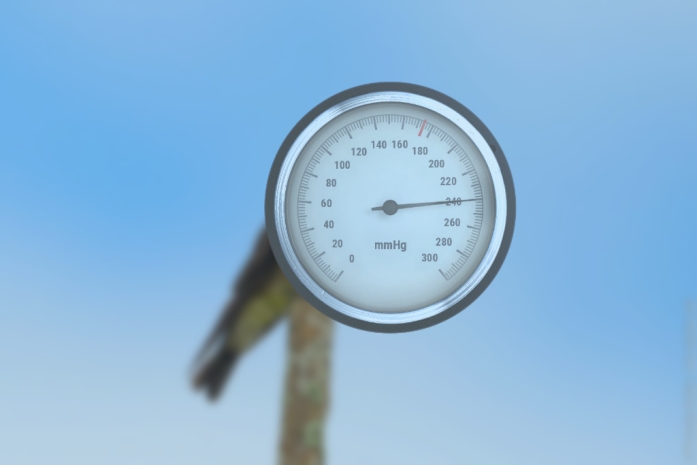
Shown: 240 mmHg
